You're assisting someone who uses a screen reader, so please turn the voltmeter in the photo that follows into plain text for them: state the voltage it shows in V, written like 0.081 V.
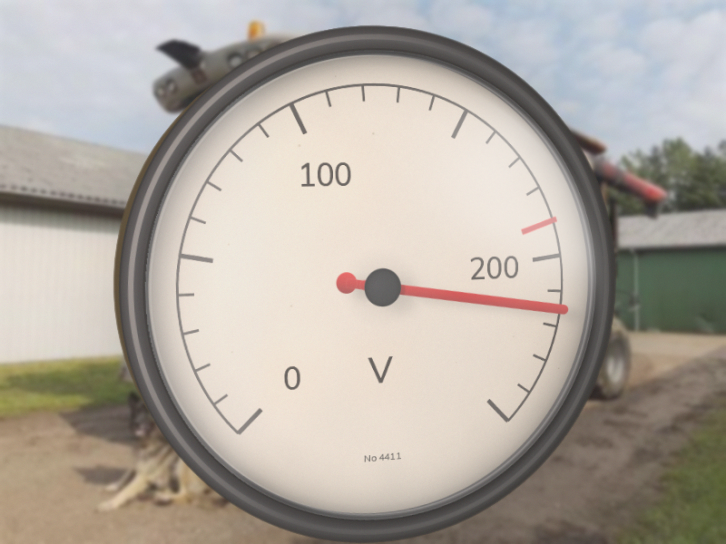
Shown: 215 V
